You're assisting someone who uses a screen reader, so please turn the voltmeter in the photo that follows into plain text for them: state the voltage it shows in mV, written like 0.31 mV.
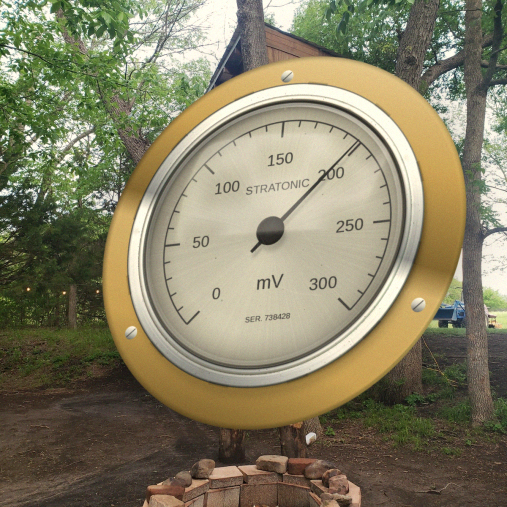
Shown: 200 mV
